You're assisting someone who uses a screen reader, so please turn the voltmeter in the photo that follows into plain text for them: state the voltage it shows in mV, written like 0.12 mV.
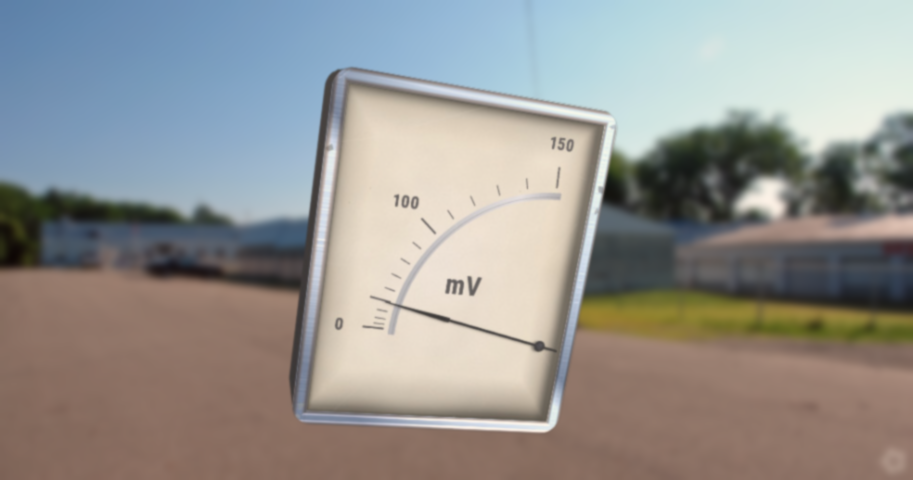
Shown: 50 mV
